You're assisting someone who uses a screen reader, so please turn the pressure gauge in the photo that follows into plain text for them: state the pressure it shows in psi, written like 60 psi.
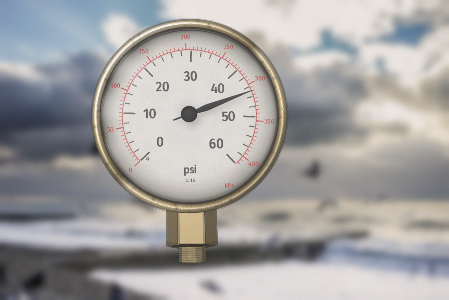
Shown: 45 psi
